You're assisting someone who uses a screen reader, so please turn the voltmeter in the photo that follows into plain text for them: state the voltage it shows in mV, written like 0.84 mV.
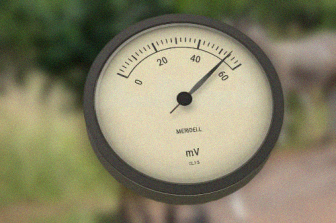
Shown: 54 mV
